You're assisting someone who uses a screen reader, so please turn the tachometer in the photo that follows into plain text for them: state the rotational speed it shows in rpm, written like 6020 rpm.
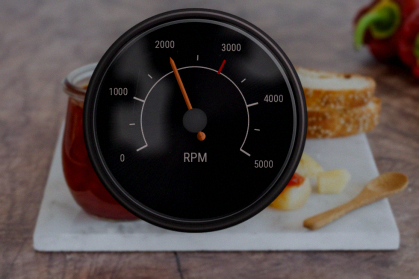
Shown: 2000 rpm
